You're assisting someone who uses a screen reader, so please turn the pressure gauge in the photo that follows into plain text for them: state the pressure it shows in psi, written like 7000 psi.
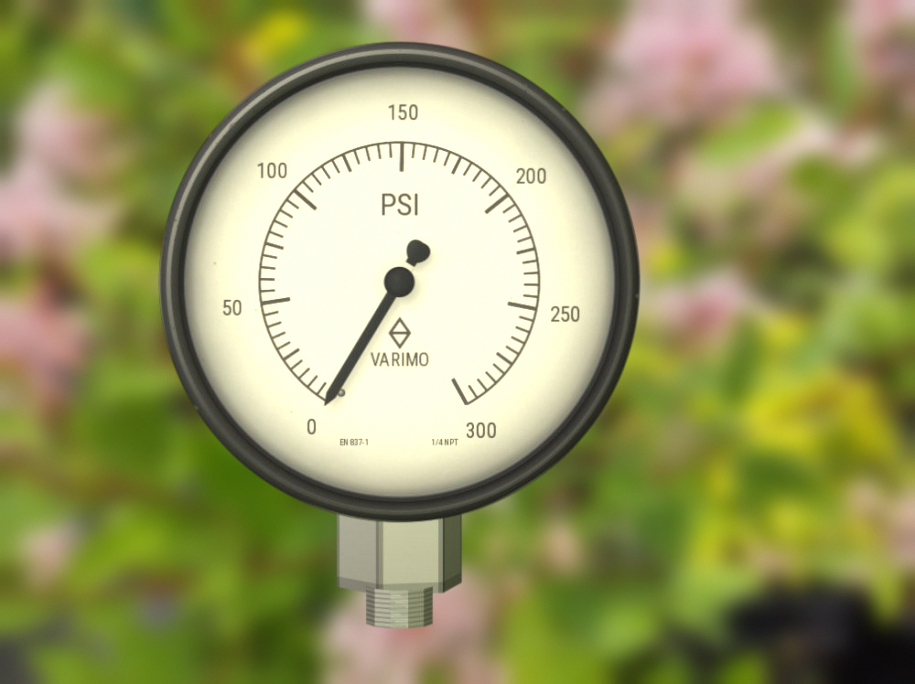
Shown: 0 psi
